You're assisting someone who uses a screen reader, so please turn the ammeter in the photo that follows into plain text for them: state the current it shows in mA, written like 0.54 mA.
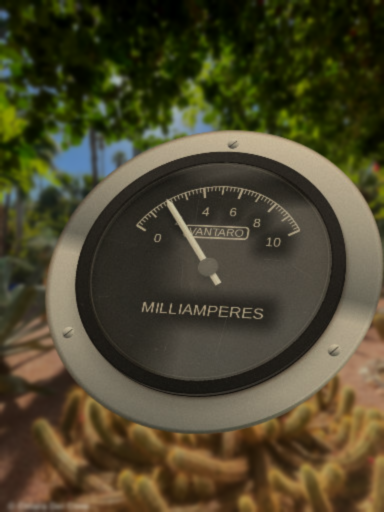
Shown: 2 mA
